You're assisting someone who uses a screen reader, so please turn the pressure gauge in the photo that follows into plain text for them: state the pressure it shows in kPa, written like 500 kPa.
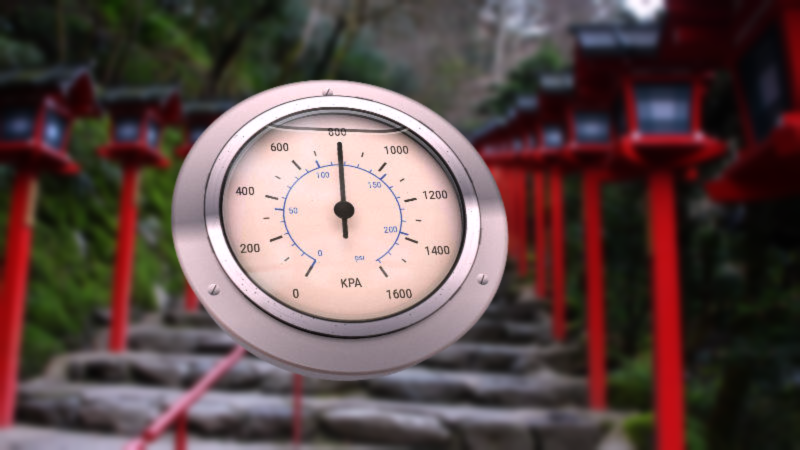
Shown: 800 kPa
